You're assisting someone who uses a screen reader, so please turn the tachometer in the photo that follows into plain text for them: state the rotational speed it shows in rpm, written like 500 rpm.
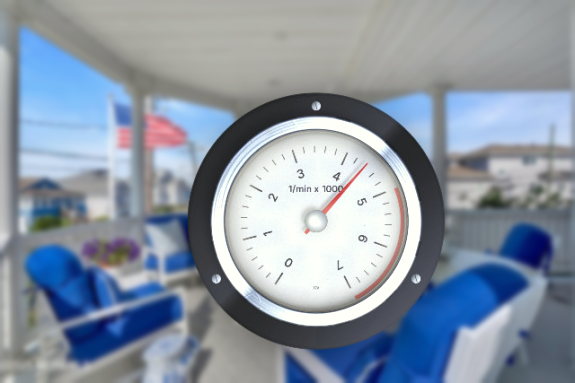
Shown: 4400 rpm
